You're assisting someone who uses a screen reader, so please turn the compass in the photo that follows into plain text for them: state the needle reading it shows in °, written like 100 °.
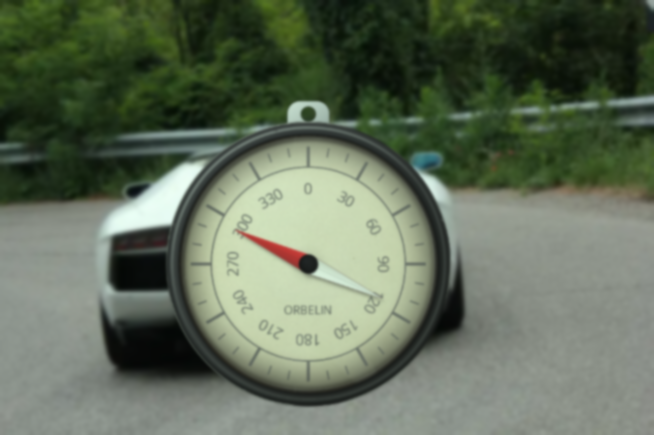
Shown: 295 °
